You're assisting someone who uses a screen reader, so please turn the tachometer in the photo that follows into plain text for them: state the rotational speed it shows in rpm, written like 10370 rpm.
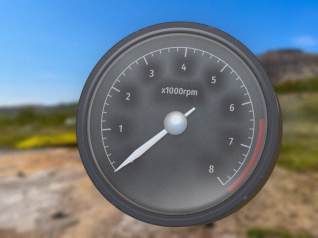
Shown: 0 rpm
